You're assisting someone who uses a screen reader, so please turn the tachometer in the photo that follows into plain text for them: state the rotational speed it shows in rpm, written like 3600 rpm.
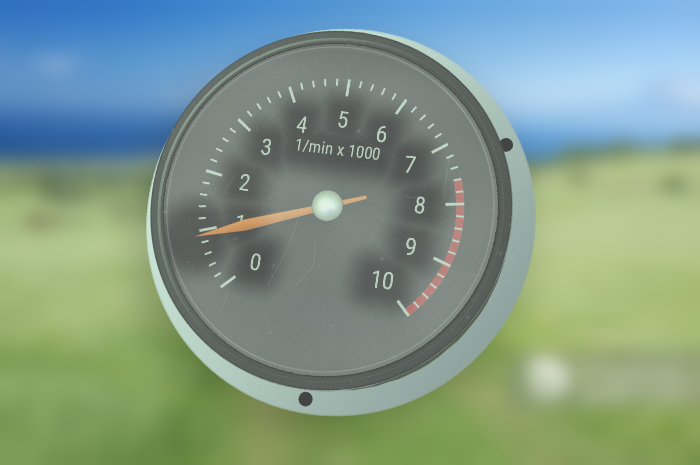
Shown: 900 rpm
